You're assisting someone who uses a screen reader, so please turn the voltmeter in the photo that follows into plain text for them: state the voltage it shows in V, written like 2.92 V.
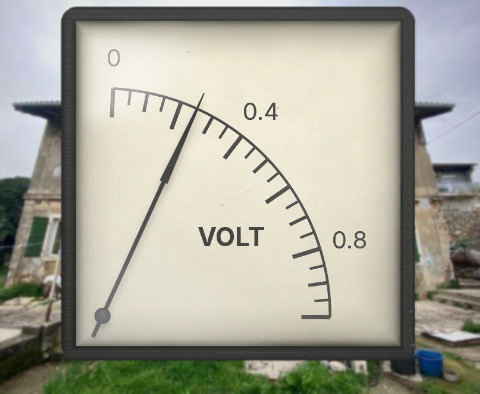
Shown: 0.25 V
